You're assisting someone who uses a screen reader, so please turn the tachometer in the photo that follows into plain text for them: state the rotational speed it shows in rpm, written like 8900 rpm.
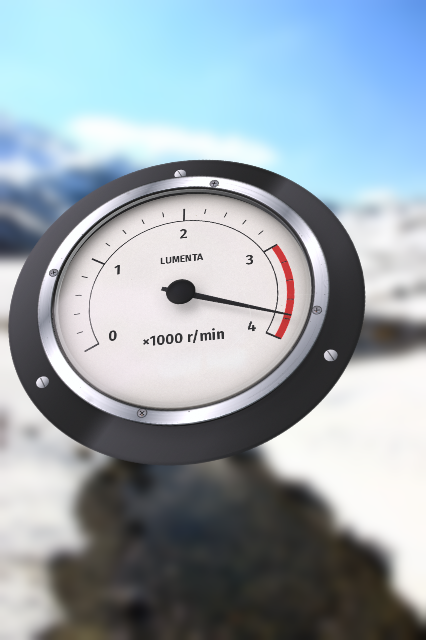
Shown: 3800 rpm
